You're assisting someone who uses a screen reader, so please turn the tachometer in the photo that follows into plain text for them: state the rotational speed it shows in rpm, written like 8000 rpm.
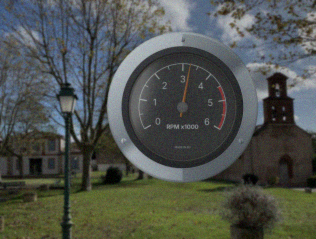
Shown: 3250 rpm
